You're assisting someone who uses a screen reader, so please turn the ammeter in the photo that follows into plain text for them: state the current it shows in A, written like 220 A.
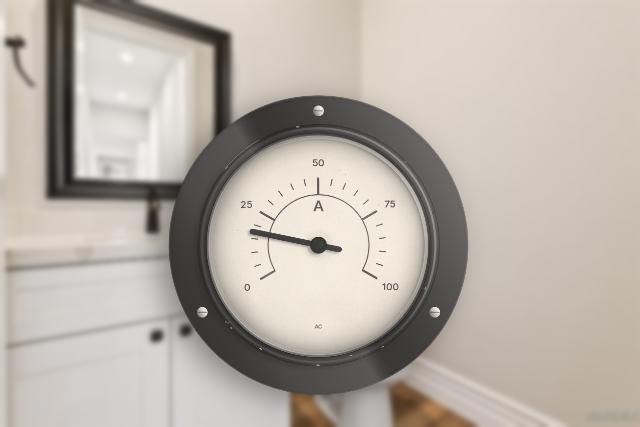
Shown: 17.5 A
